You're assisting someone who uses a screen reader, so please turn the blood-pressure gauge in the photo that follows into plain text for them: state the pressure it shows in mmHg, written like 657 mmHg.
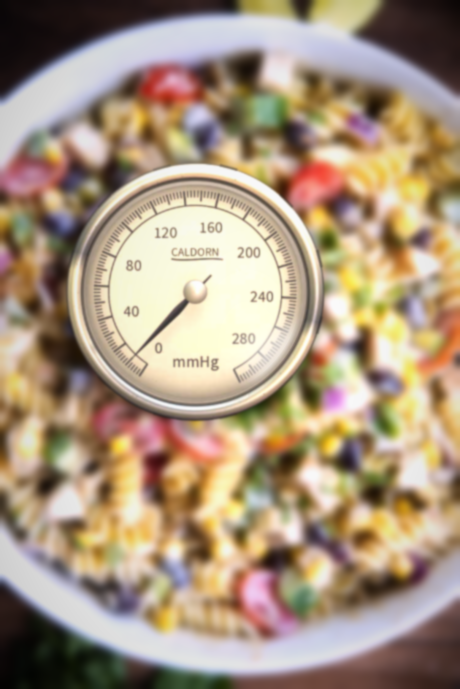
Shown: 10 mmHg
